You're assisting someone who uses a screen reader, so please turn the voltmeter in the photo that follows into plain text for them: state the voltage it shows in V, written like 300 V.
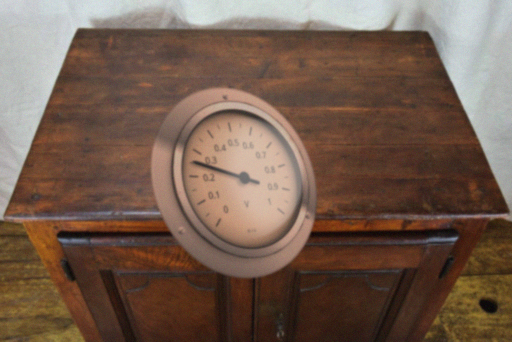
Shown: 0.25 V
